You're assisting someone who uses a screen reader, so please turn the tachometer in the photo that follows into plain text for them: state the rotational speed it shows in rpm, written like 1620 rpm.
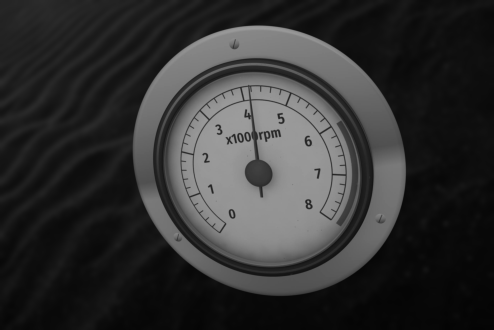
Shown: 4200 rpm
